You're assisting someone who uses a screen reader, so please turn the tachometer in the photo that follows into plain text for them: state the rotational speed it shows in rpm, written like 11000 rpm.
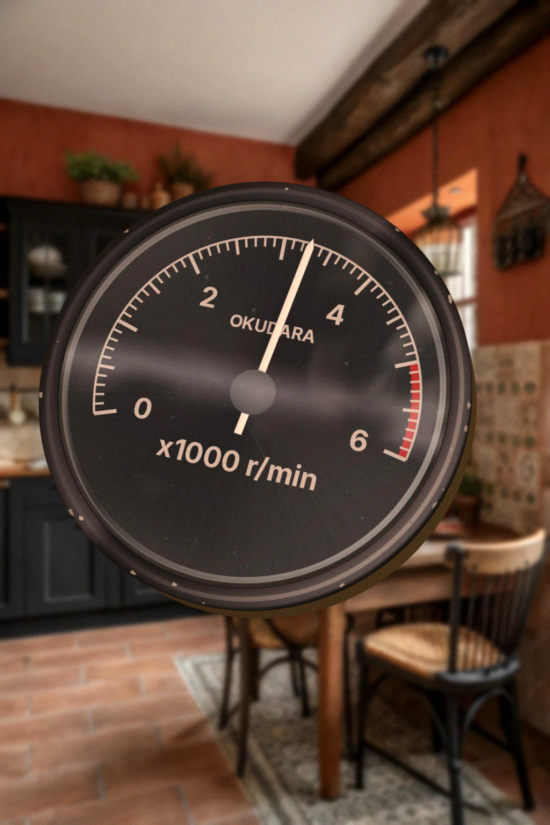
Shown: 3300 rpm
